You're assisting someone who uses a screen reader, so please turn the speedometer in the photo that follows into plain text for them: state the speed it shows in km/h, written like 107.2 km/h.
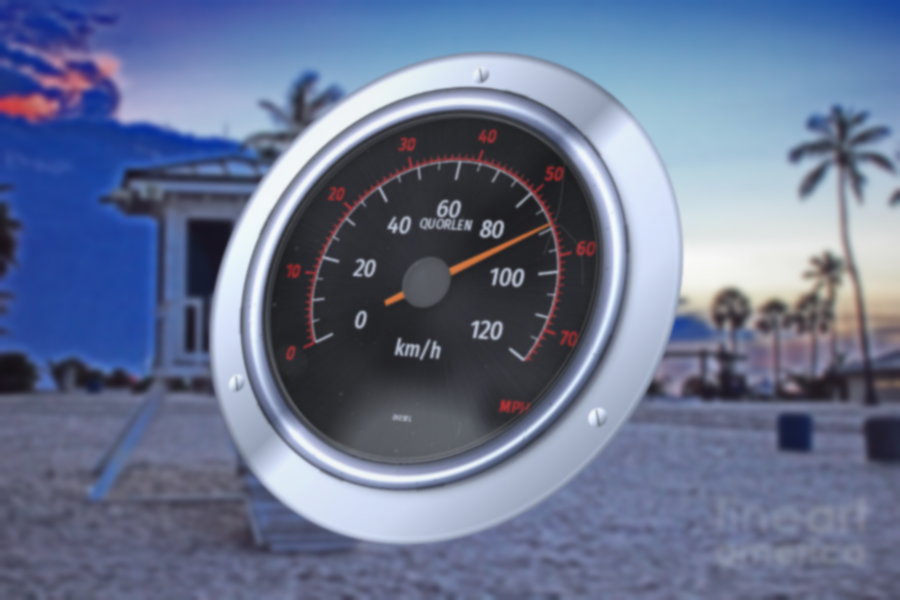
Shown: 90 km/h
